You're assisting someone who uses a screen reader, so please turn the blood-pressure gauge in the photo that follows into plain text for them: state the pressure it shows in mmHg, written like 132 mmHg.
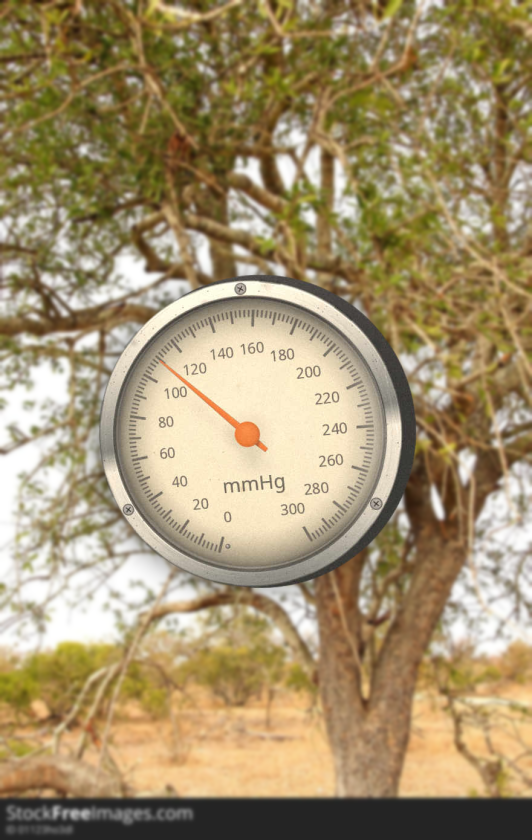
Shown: 110 mmHg
